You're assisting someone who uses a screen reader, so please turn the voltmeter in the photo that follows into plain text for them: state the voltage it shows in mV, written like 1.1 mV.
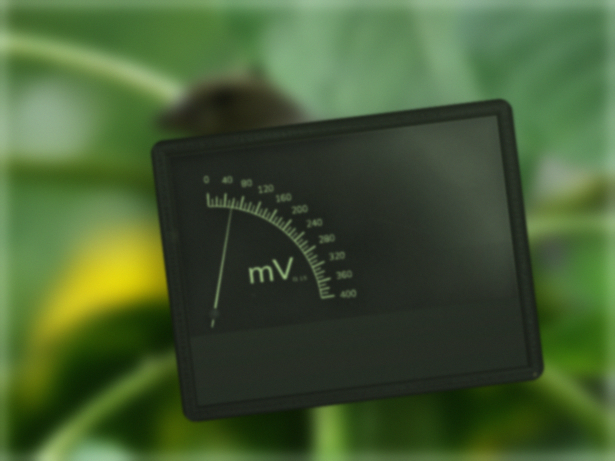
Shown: 60 mV
